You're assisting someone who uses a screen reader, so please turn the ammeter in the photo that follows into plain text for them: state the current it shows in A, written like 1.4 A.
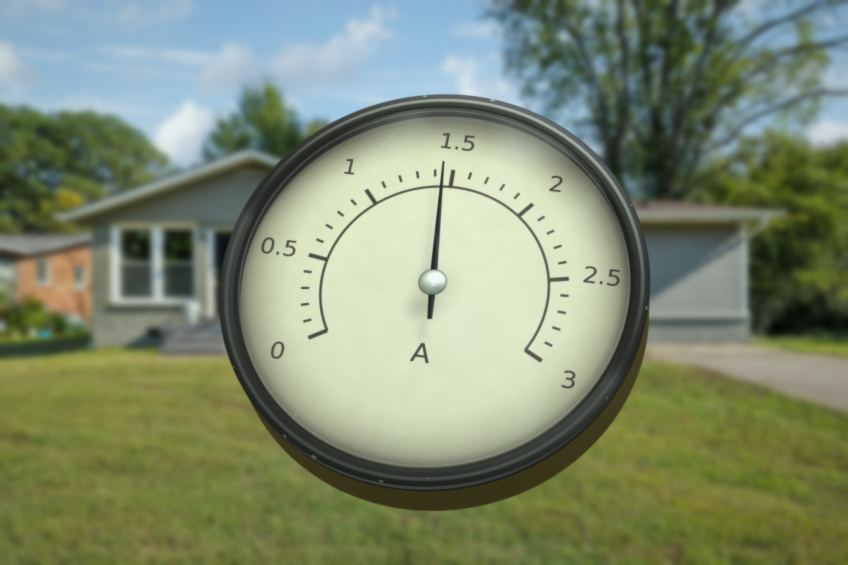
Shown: 1.45 A
